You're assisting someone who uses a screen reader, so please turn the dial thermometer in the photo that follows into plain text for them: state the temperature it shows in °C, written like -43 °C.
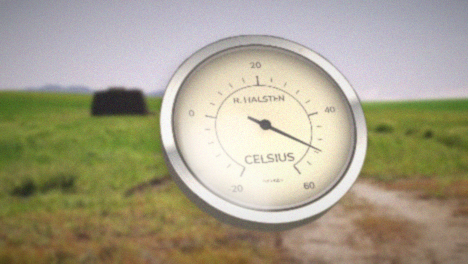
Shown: 52 °C
